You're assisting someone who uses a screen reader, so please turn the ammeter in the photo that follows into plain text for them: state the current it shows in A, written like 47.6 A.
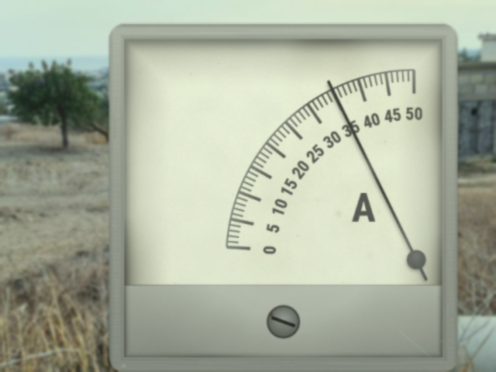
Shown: 35 A
